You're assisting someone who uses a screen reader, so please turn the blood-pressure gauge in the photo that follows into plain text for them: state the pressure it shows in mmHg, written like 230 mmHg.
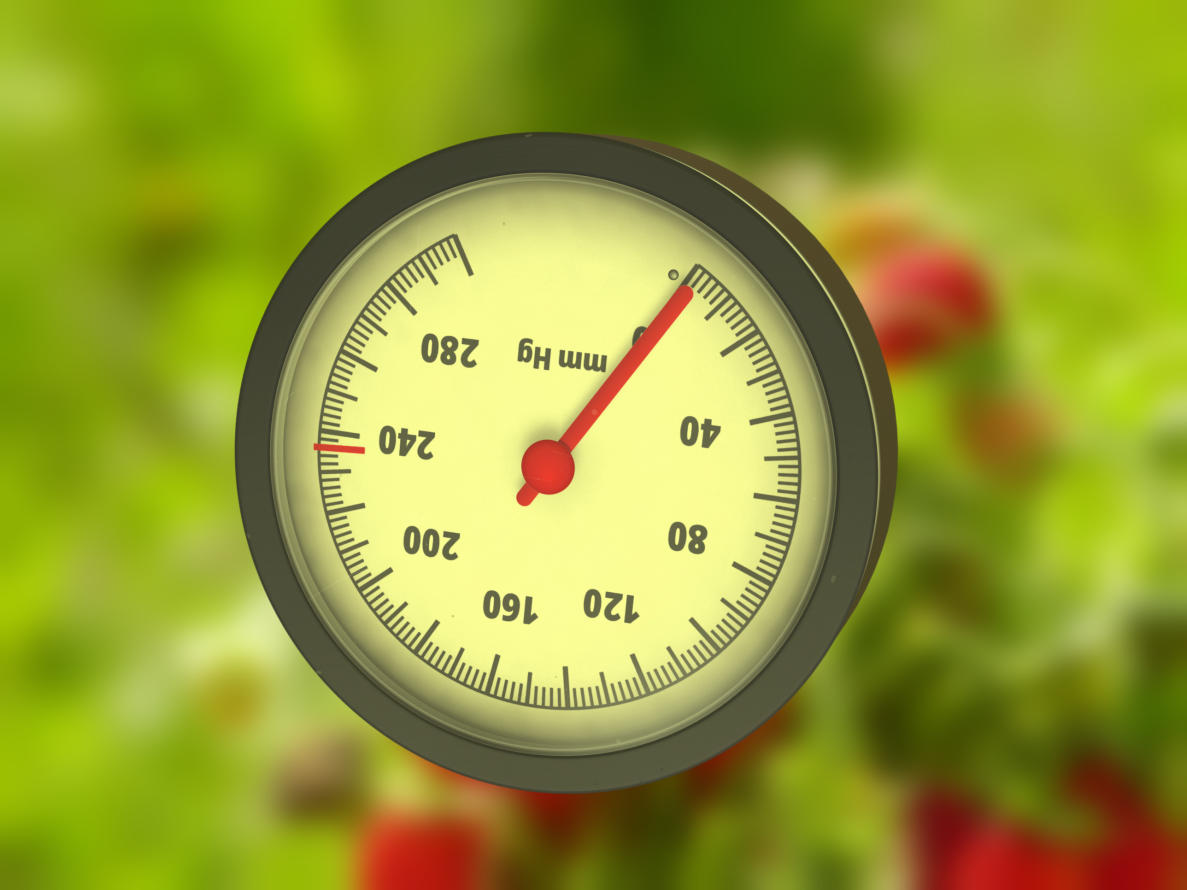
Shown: 2 mmHg
